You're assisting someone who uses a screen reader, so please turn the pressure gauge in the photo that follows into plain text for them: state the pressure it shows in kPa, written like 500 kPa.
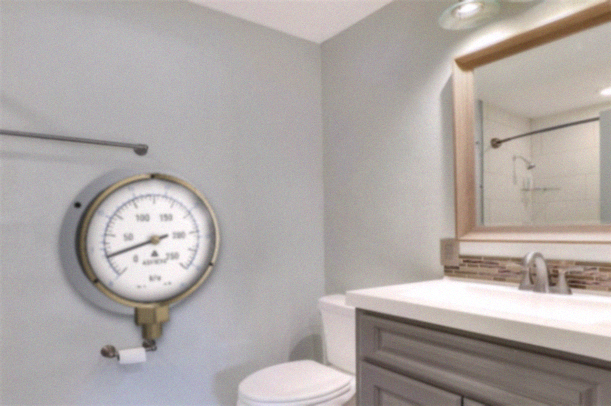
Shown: 25 kPa
